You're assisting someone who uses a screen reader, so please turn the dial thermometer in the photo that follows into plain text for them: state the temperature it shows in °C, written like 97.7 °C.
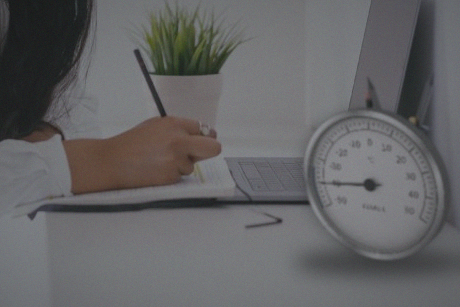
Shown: -40 °C
